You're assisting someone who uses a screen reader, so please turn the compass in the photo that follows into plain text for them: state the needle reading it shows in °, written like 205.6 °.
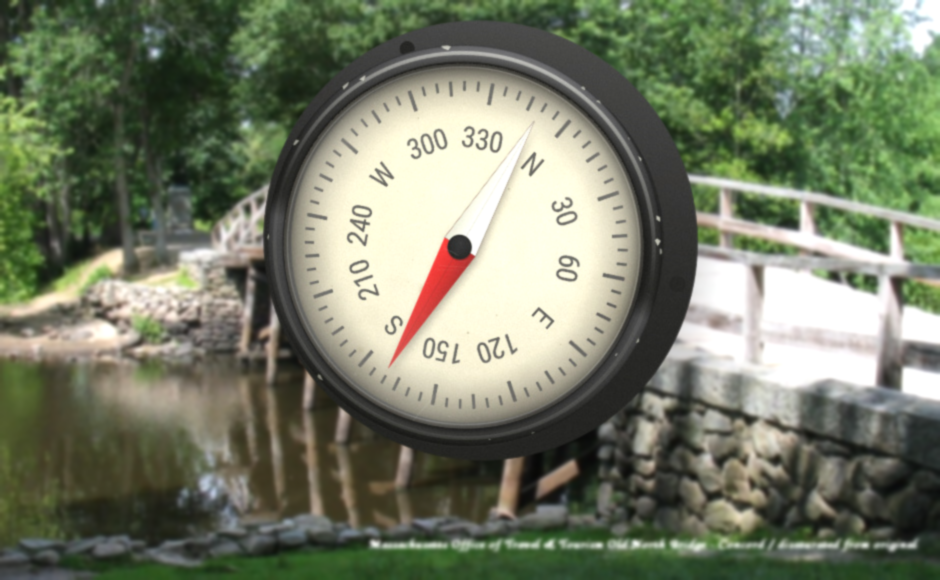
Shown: 170 °
